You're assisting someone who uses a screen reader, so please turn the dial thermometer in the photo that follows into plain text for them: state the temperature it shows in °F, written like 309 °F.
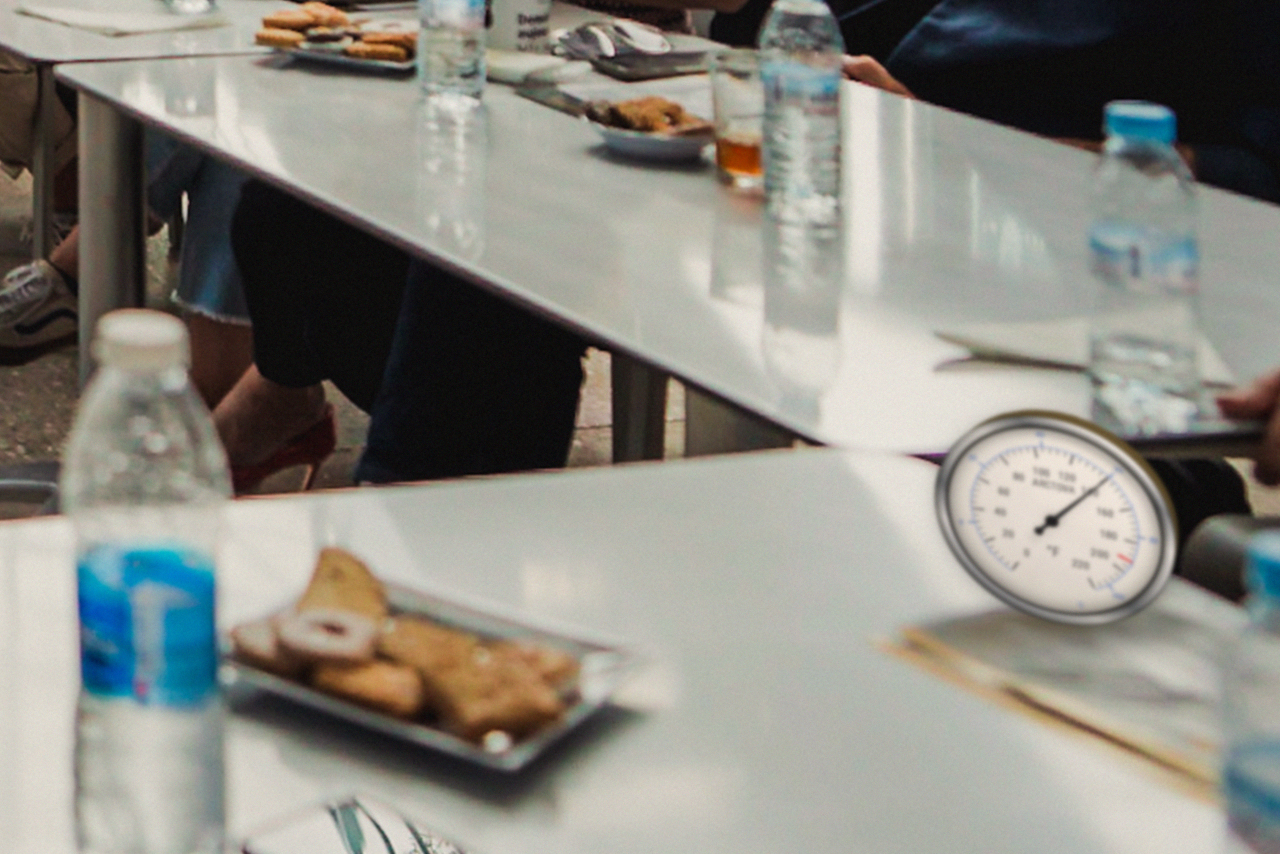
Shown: 140 °F
